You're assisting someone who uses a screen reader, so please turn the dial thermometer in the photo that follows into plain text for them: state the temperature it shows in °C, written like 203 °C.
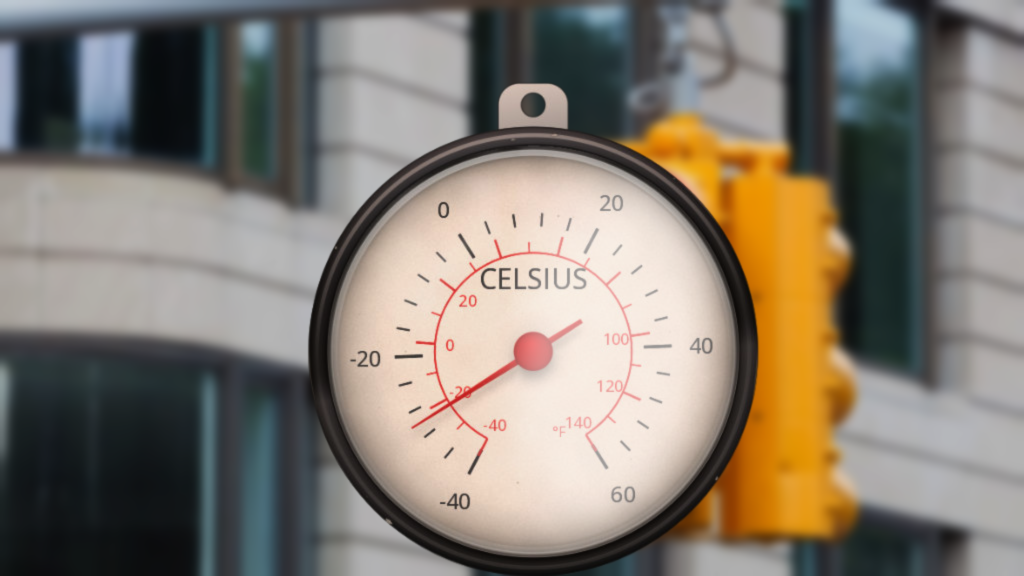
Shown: -30 °C
